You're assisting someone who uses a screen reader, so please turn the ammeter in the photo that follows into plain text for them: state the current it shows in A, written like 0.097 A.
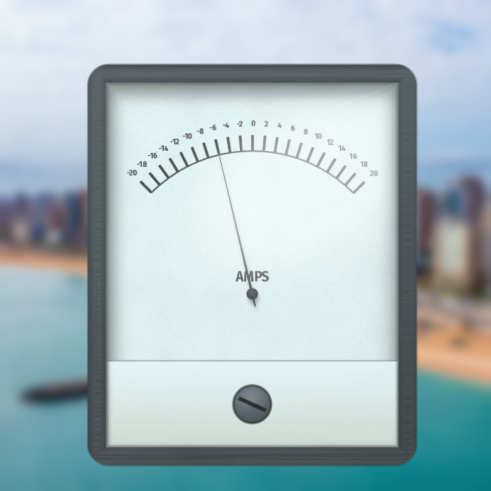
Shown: -6 A
